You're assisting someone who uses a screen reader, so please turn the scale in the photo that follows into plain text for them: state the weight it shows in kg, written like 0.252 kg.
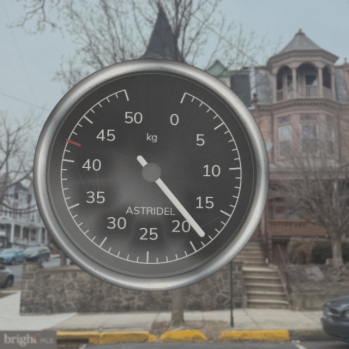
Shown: 18.5 kg
